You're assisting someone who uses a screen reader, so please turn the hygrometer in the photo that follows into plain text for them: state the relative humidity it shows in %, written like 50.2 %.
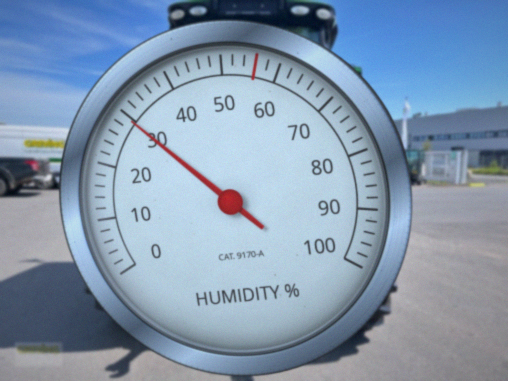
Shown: 30 %
